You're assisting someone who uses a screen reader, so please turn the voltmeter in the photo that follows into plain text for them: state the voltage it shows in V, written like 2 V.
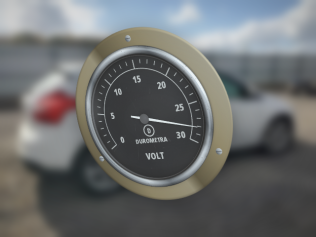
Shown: 28 V
